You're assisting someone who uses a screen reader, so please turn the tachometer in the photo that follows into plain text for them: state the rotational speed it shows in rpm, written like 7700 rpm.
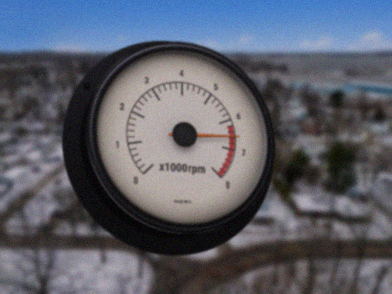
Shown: 6600 rpm
